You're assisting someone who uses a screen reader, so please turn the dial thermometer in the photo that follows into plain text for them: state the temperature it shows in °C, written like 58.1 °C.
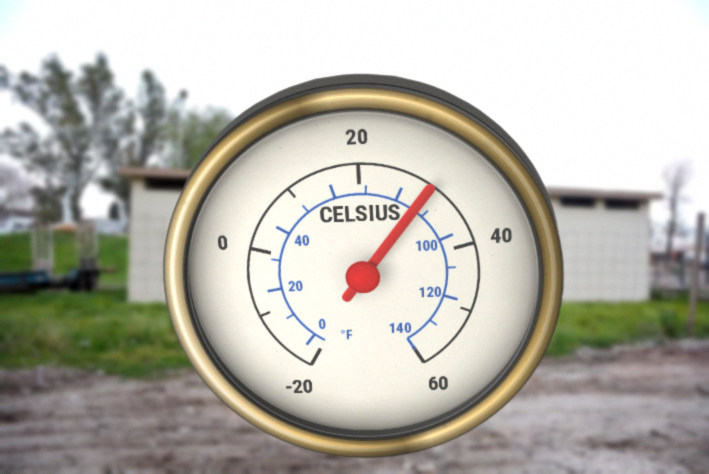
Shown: 30 °C
